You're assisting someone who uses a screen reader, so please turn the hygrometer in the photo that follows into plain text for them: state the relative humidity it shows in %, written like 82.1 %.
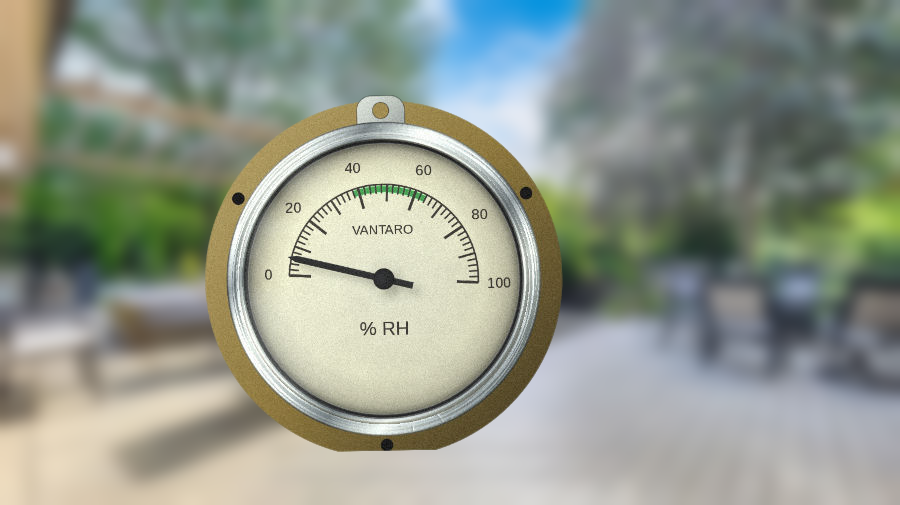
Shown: 6 %
